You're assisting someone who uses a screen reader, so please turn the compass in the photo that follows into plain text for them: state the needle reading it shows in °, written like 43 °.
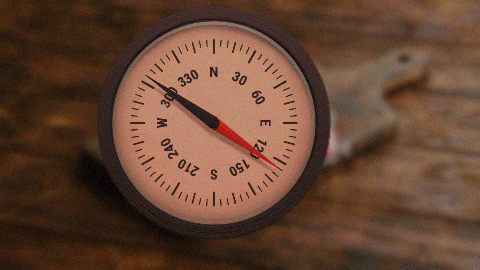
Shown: 125 °
